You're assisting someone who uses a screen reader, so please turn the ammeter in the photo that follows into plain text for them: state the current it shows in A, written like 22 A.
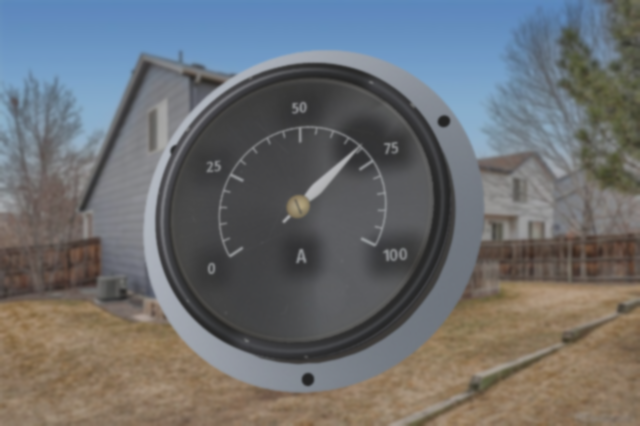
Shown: 70 A
